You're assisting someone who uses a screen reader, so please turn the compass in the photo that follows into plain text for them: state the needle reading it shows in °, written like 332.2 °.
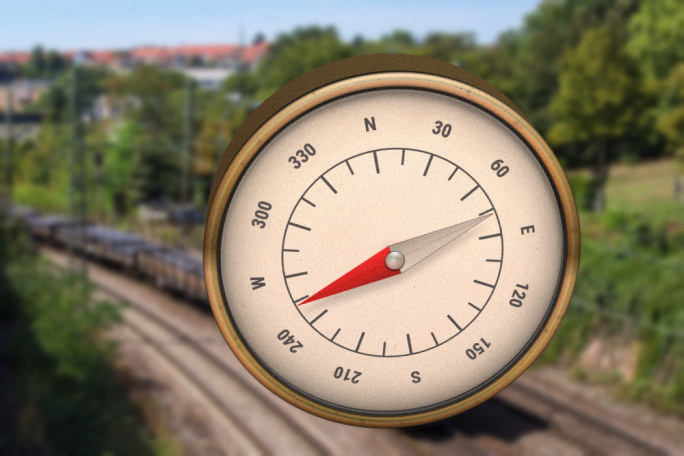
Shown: 255 °
